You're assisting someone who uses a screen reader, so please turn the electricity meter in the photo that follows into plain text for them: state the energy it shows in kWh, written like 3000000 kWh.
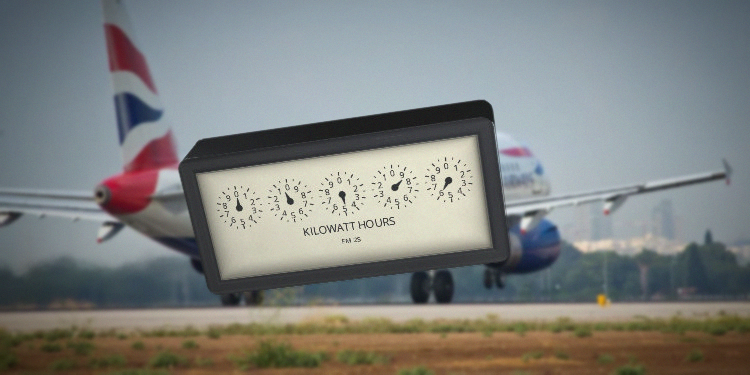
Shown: 486 kWh
